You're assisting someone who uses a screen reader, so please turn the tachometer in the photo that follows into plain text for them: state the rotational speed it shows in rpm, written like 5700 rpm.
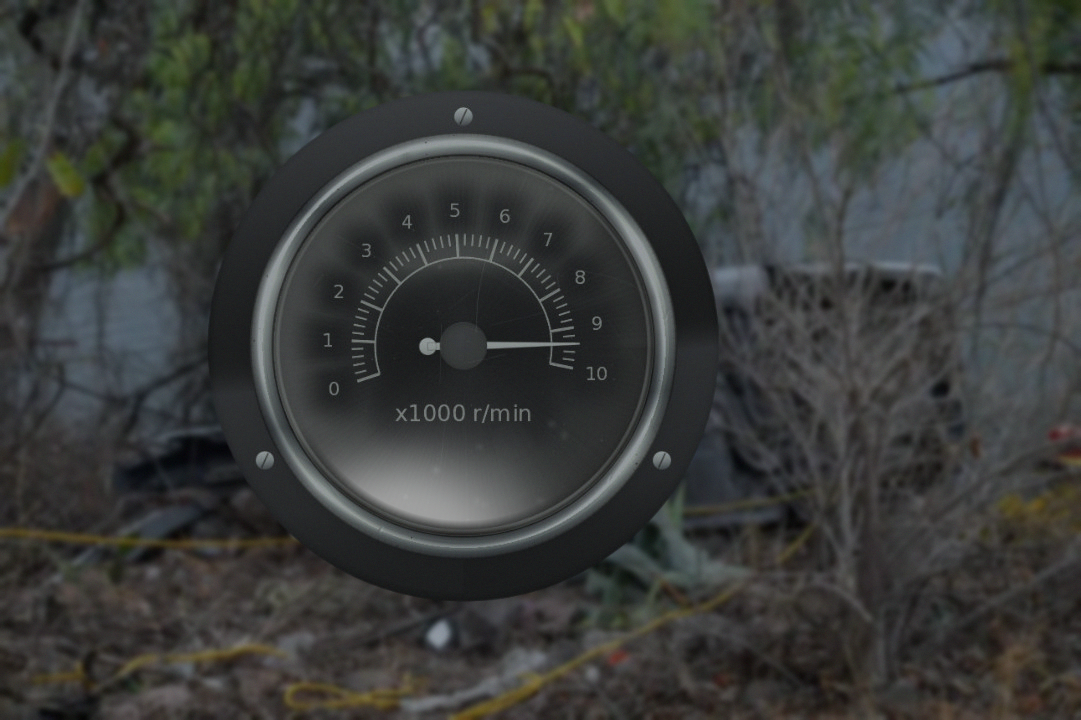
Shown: 9400 rpm
